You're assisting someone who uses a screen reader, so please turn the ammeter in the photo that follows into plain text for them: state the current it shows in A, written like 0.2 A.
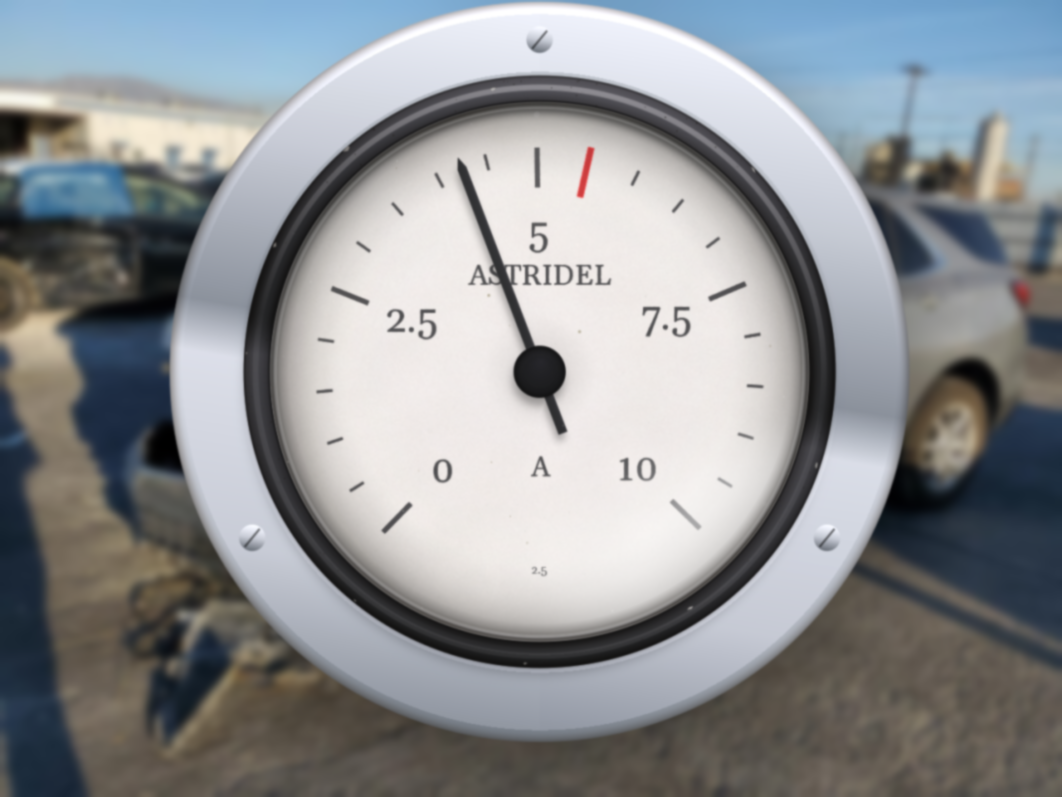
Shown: 4.25 A
